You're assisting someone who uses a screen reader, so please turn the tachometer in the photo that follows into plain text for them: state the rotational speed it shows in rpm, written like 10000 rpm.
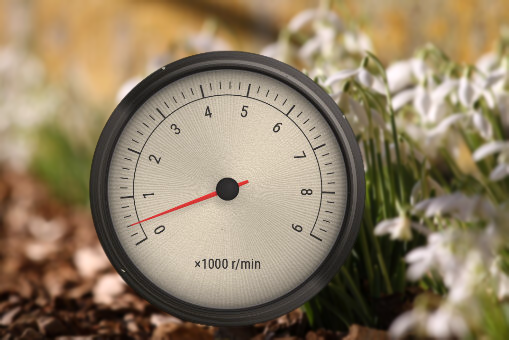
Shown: 400 rpm
